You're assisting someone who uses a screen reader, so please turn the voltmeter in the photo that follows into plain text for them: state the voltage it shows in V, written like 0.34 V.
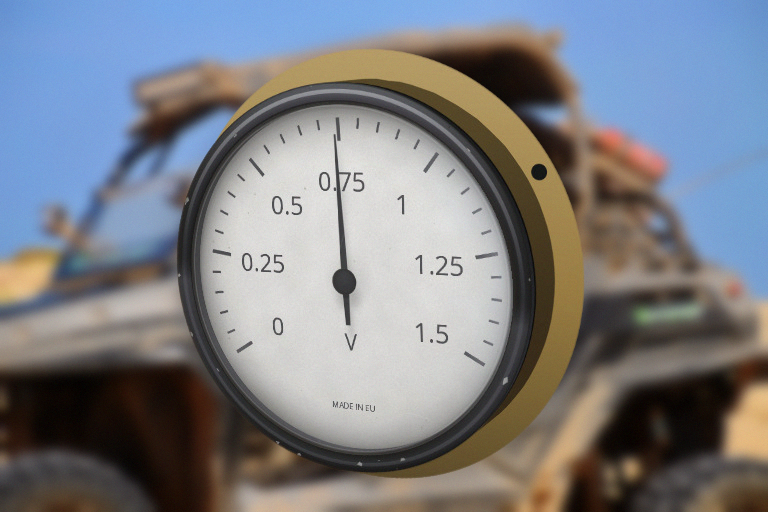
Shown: 0.75 V
